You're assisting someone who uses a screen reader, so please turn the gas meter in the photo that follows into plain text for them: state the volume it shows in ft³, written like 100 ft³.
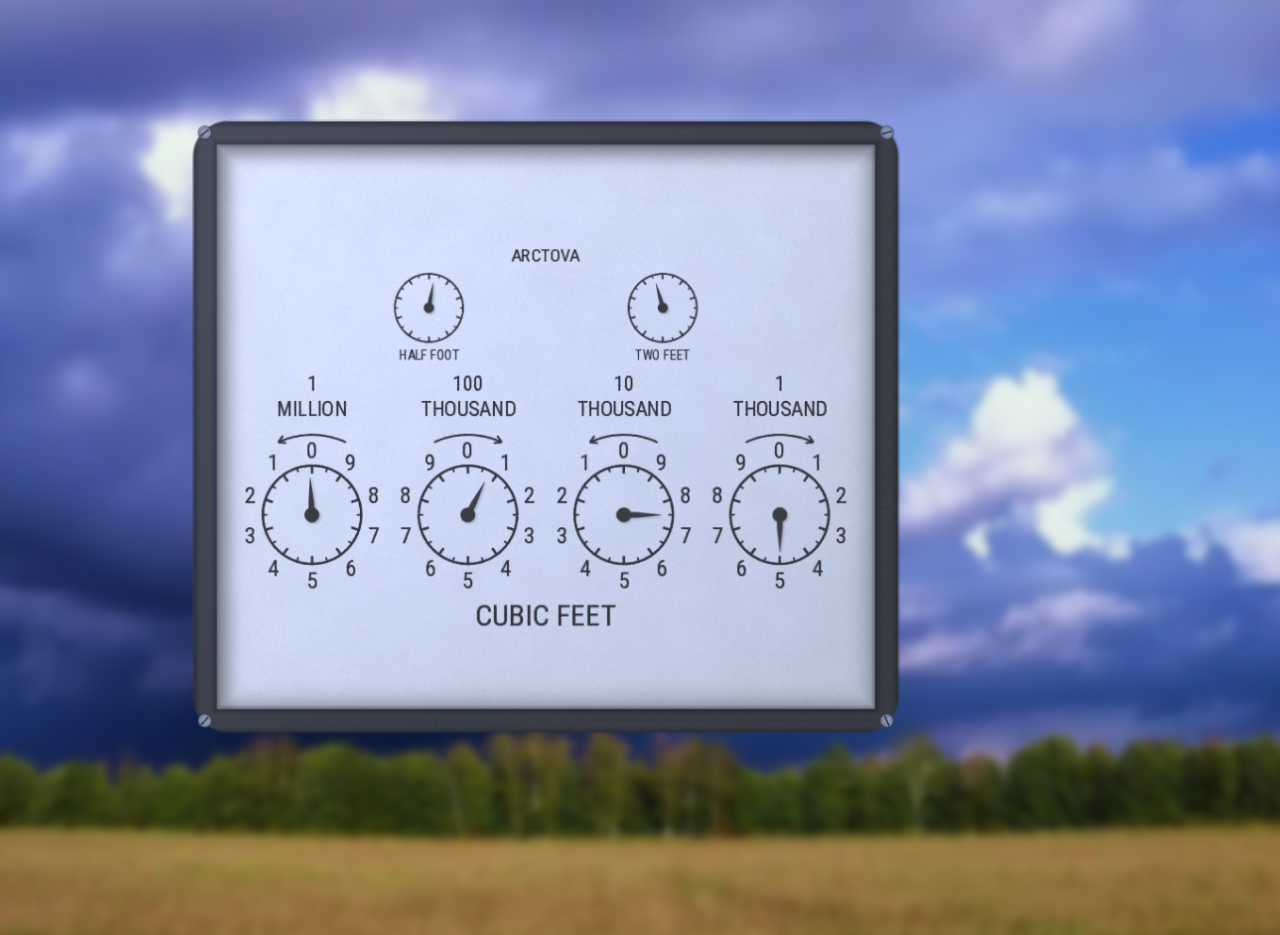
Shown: 7500 ft³
